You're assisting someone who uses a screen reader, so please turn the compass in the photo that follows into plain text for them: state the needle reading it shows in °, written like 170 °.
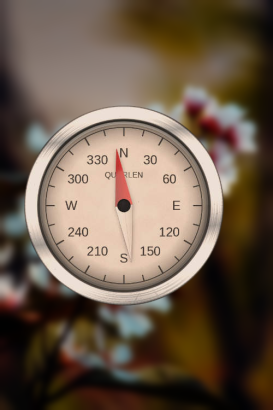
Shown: 352.5 °
